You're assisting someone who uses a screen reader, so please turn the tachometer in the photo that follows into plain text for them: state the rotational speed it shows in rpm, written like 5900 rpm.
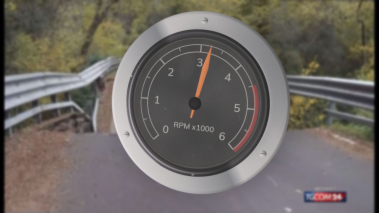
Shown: 3250 rpm
